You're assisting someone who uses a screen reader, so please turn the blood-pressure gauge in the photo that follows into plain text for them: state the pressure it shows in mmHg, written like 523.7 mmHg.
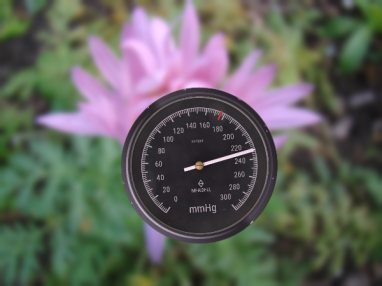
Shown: 230 mmHg
